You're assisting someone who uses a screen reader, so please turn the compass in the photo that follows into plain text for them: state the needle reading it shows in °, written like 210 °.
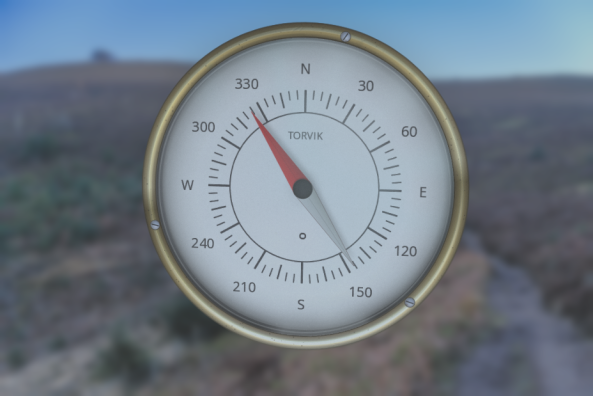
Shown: 325 °
